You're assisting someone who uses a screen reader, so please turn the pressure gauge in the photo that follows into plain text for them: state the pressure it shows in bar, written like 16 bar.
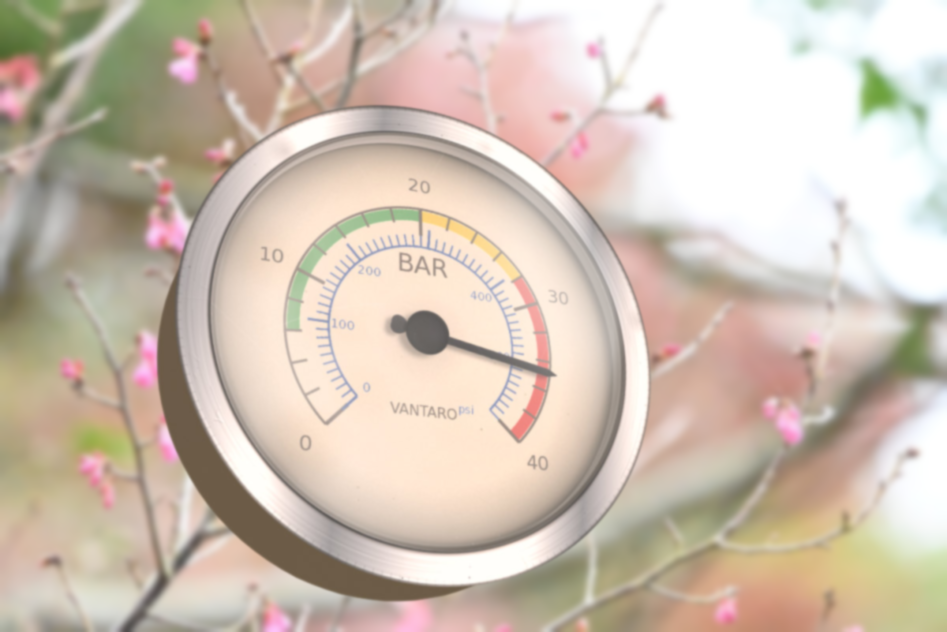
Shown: 35 bar
